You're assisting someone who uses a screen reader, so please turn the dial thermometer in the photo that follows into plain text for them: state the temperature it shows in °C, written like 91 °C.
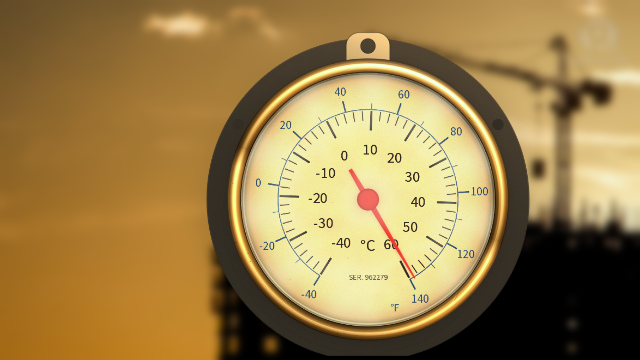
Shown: 59 °C
